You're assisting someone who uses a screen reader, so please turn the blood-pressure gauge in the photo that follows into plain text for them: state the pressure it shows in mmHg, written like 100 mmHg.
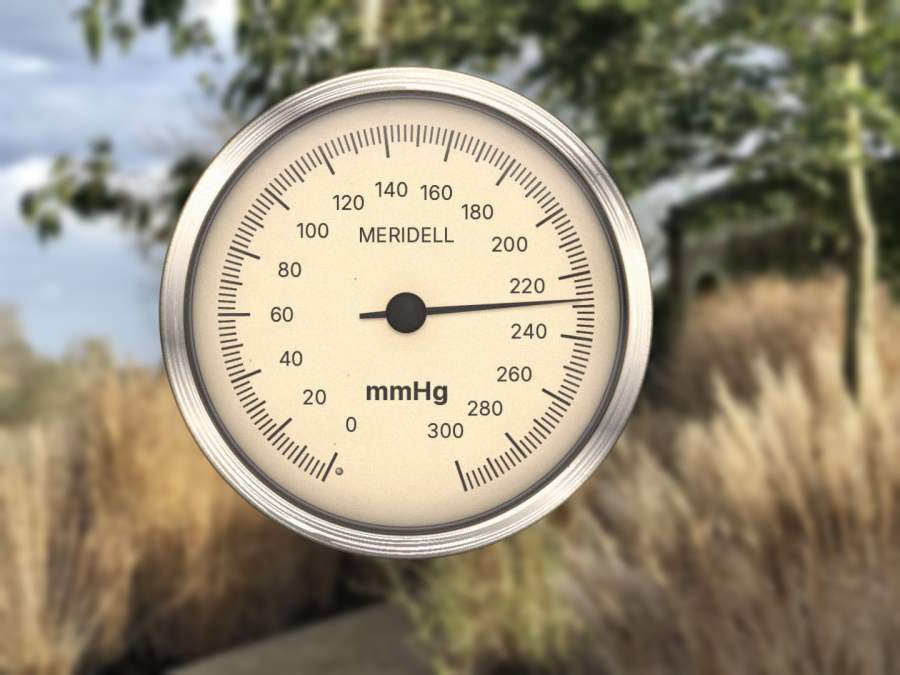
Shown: 228 mmHg
